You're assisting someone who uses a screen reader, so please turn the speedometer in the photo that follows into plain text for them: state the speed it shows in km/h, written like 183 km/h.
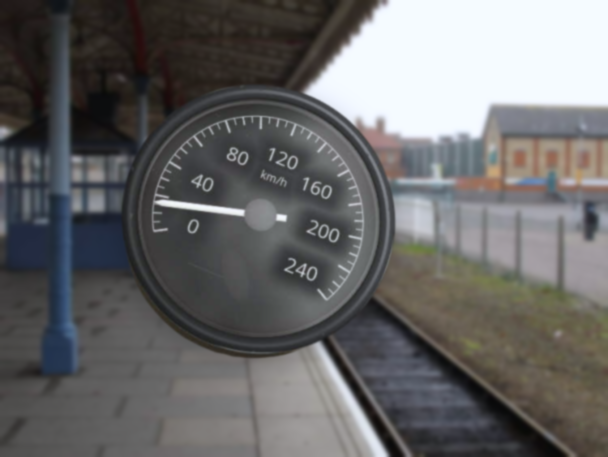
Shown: 15 km/h
